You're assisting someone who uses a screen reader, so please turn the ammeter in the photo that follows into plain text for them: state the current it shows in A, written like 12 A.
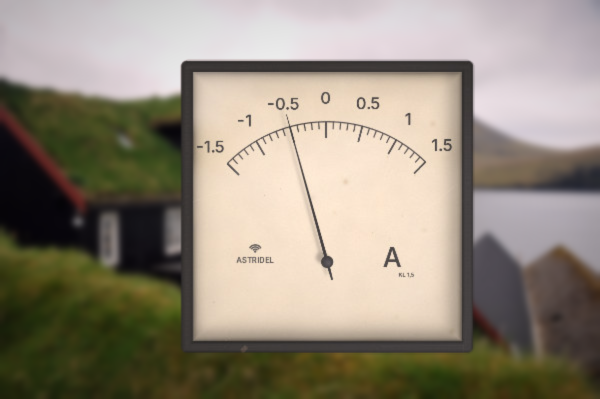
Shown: -0.5 A
